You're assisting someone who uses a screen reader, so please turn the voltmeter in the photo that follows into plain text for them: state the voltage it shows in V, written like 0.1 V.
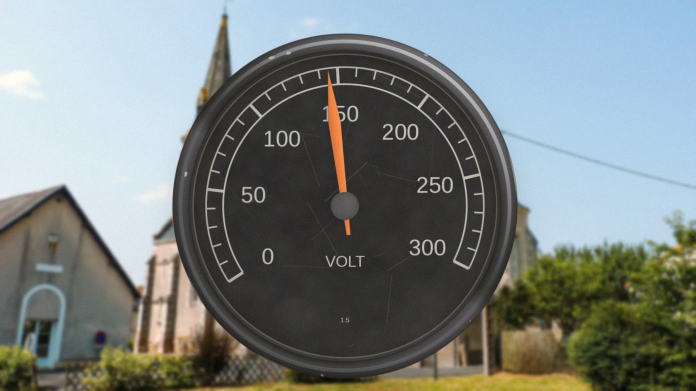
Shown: 145 V
